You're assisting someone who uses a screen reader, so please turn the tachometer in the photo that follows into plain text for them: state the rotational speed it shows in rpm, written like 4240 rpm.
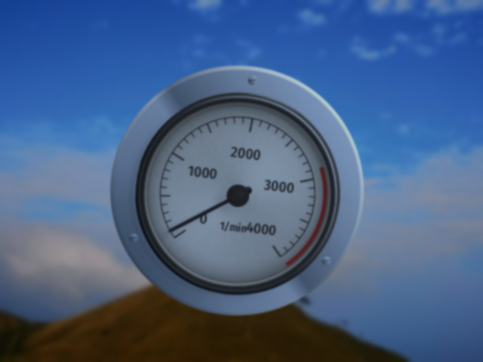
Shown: 100 rpm
